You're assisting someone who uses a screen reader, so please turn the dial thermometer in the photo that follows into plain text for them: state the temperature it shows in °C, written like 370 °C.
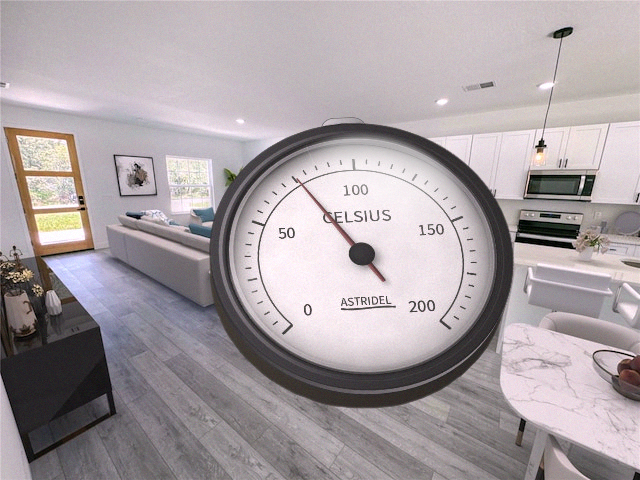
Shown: 75 °C
